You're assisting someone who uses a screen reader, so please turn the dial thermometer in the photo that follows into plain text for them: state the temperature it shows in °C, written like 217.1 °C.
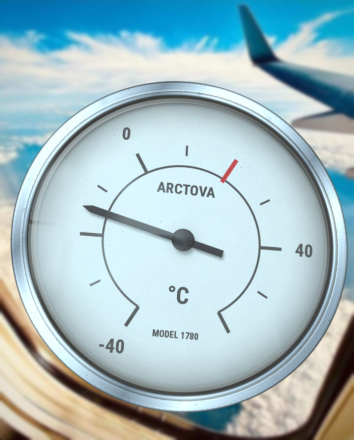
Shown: -15 °C
